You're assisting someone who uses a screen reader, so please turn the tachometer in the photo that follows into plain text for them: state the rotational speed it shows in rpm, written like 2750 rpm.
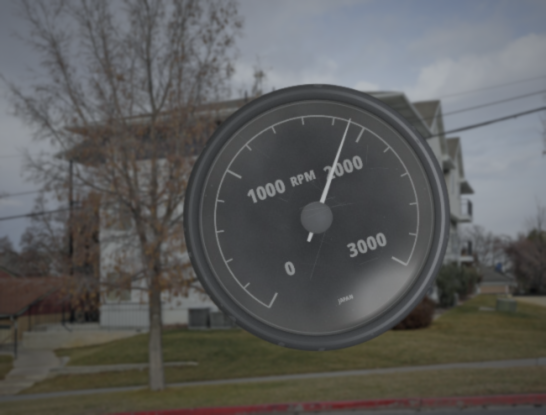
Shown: 1900 rpm
